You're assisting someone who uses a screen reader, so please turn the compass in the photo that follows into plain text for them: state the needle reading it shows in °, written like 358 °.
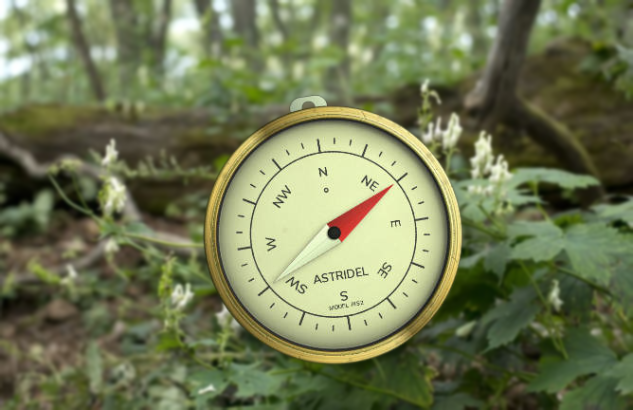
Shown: 60 °
